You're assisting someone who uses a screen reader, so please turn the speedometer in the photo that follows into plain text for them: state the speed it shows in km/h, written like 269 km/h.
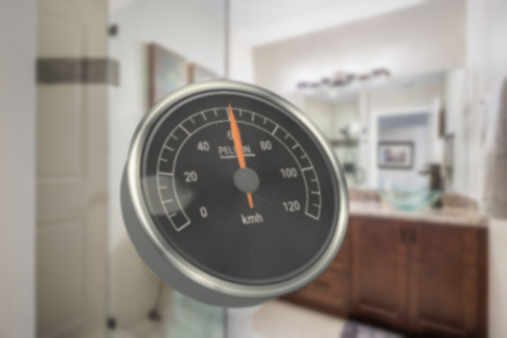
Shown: 60 km/h
